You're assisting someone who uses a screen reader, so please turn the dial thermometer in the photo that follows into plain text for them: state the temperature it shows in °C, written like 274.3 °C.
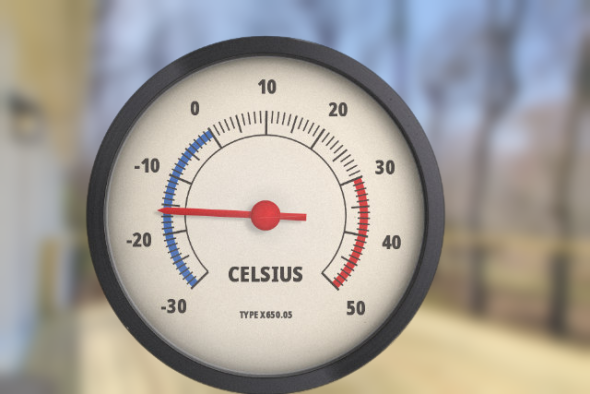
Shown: -16 °C
